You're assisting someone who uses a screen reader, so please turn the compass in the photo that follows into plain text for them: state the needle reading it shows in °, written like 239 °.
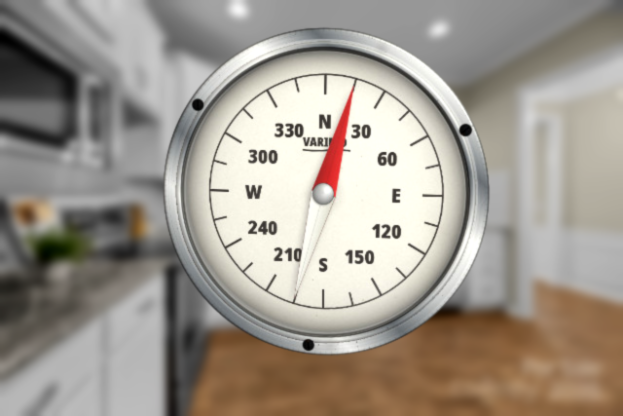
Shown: 15 °
